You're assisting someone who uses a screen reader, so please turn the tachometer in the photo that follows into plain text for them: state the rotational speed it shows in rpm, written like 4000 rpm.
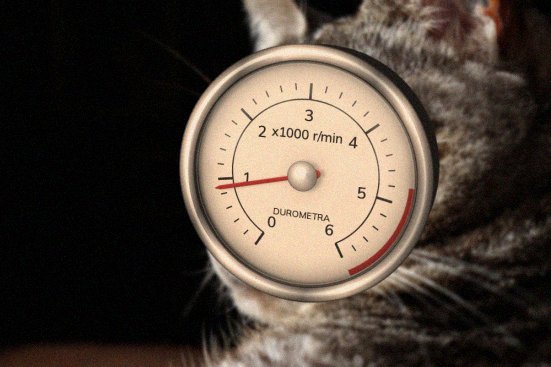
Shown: 900 rpm
